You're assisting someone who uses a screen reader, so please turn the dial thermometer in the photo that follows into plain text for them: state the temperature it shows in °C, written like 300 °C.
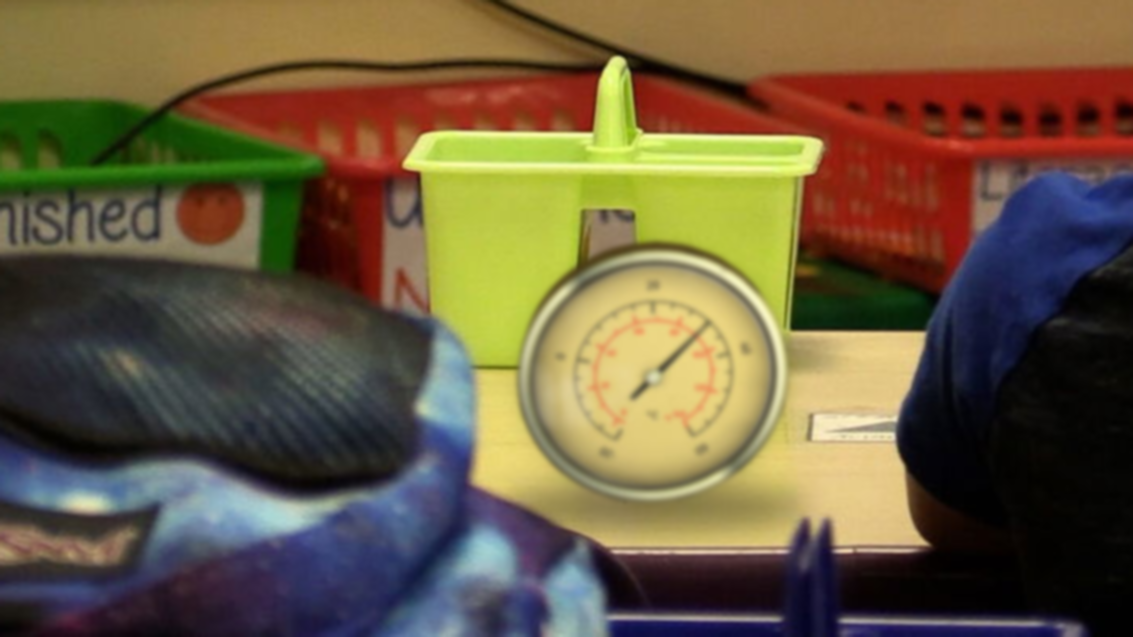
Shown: 32 °C
